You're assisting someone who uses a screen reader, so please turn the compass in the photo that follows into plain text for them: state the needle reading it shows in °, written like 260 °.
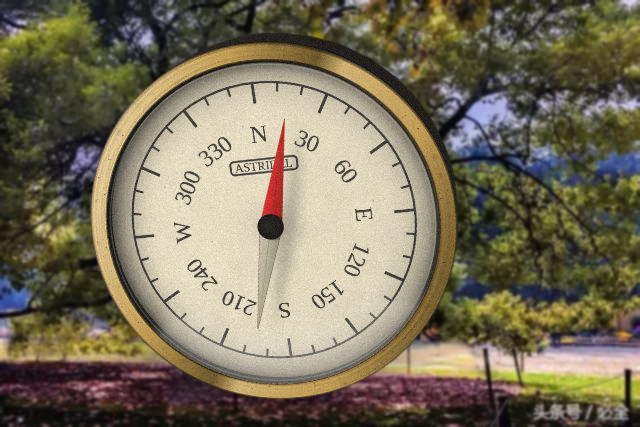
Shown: 15 °
